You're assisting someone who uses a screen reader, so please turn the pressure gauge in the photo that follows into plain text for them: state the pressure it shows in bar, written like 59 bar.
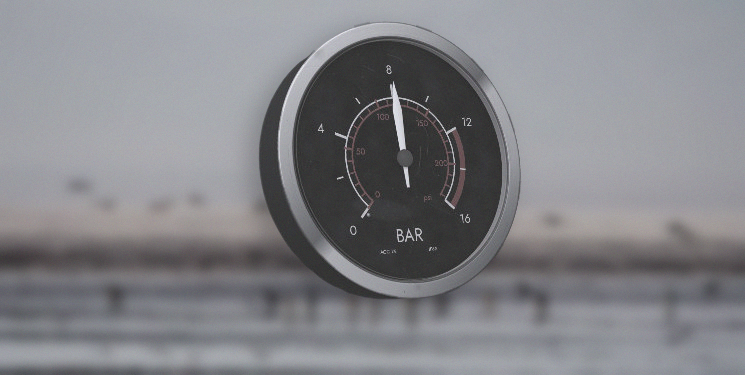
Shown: 8 bar
